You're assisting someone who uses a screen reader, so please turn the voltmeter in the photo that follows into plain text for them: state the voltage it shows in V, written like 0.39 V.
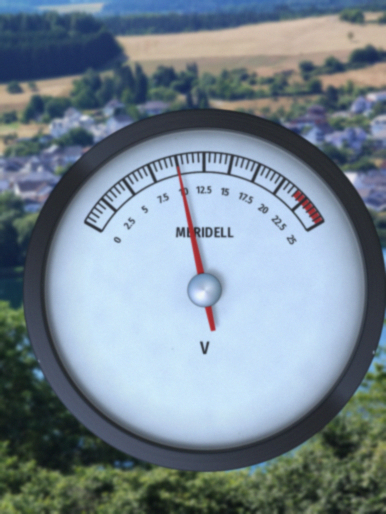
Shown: 10 V
